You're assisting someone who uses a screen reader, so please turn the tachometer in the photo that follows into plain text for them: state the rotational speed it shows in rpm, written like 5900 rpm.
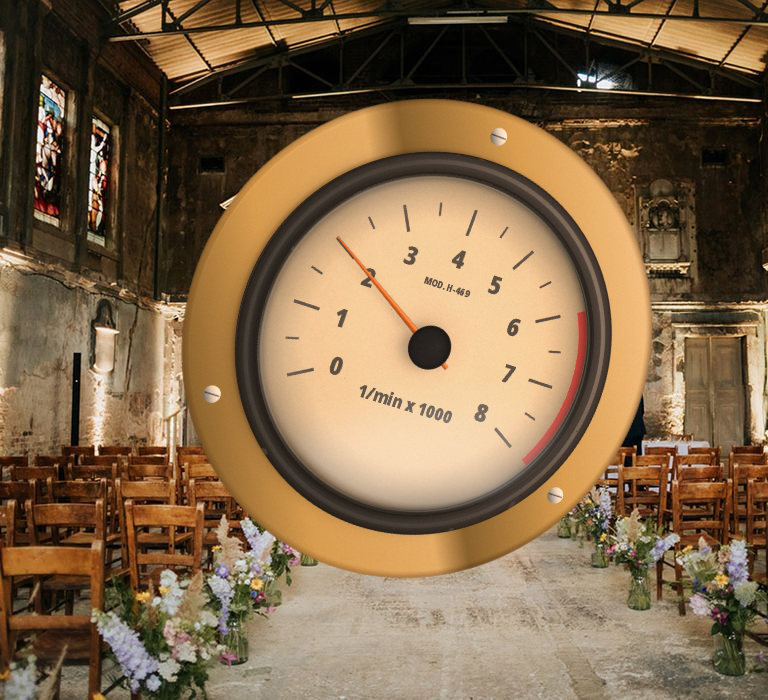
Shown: 2000 rpm
